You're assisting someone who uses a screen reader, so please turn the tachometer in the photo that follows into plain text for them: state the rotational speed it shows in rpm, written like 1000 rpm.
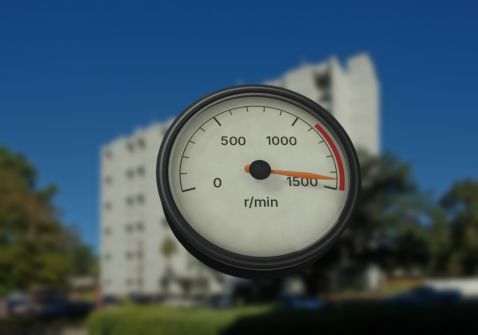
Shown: 1450 rpm
